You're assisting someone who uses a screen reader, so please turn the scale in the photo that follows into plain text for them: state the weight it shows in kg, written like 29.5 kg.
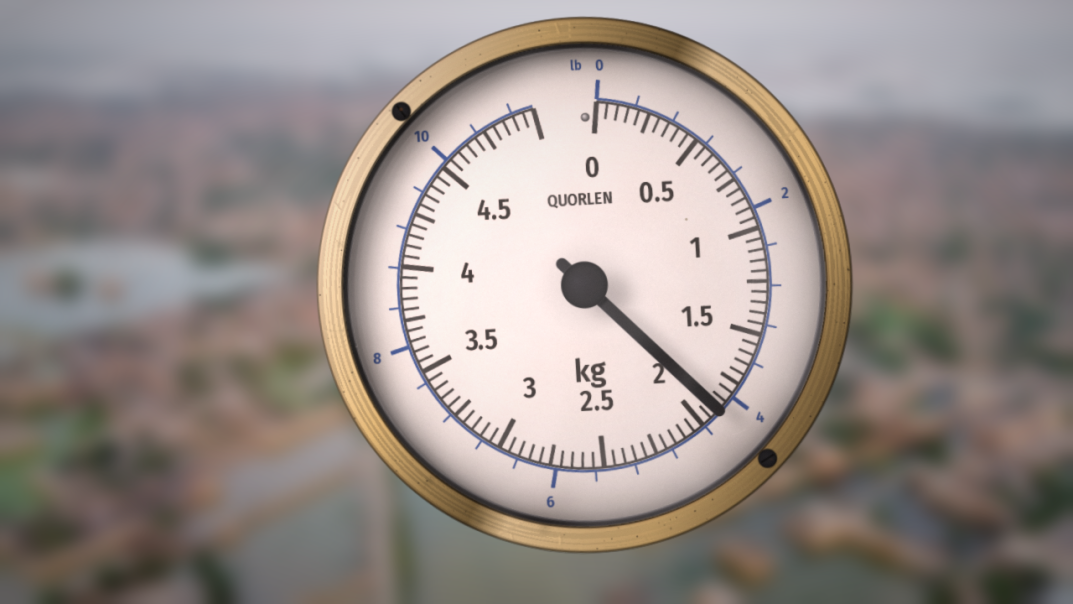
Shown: 1.9 kg
